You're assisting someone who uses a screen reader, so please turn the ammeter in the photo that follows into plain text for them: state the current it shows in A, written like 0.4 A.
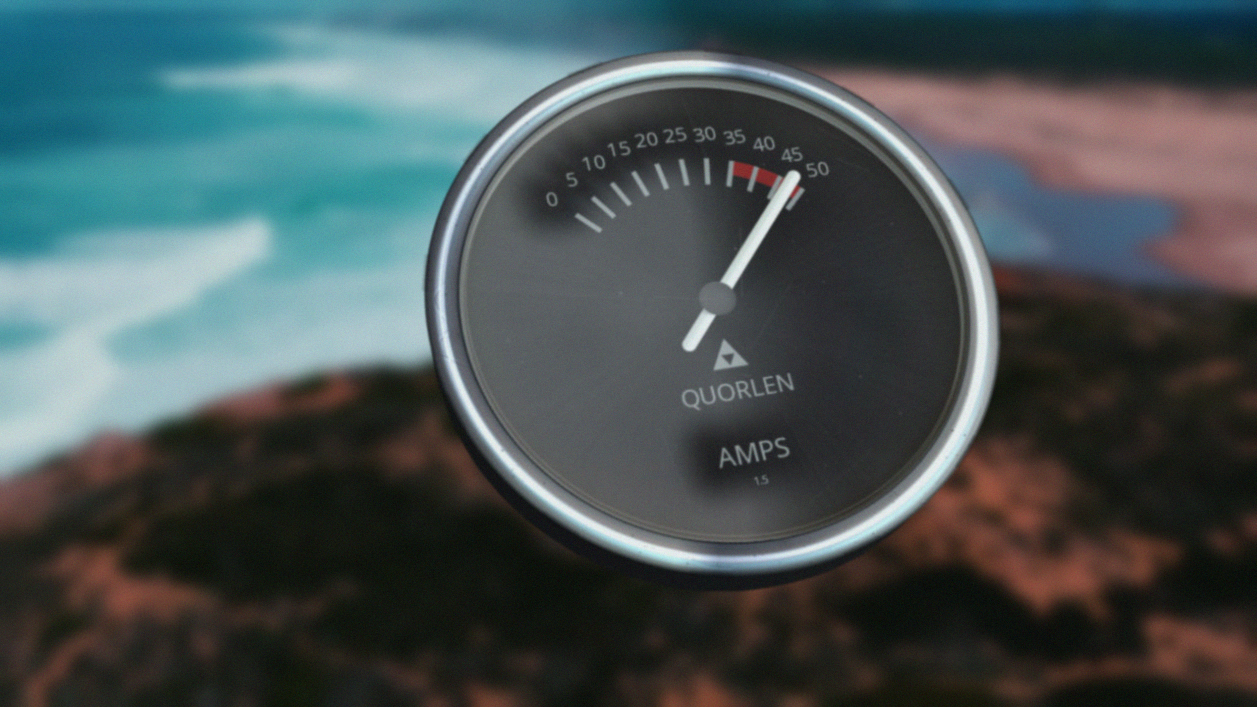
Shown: 47.5 A
